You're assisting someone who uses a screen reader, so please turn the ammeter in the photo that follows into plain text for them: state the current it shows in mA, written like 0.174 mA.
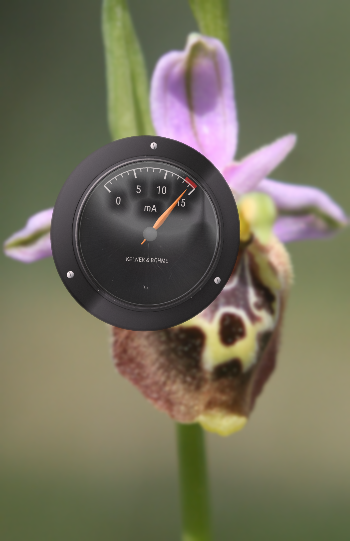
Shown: 14 mA
